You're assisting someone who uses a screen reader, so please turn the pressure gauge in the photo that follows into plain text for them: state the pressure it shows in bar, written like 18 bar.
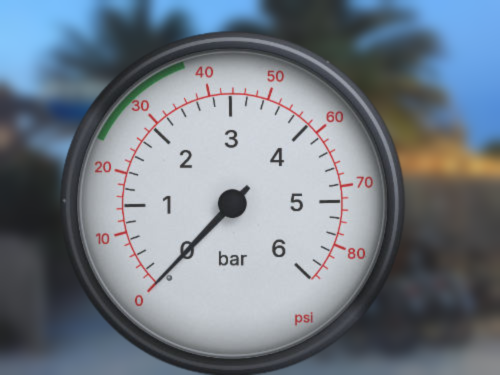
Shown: 0 bar
